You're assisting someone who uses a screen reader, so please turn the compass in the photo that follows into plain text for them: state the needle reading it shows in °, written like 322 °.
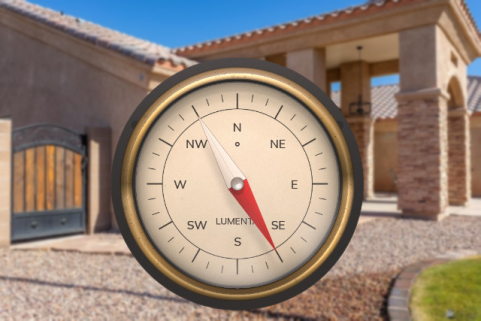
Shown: 150 °
